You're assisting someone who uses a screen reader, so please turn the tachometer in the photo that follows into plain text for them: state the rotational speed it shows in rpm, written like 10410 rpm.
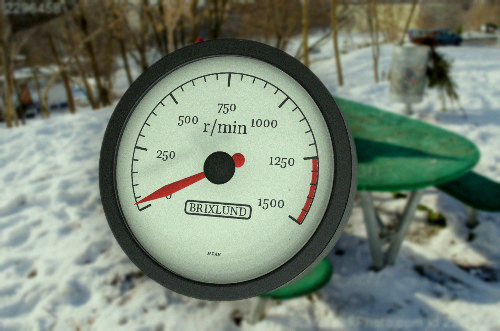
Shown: 25 rpm
